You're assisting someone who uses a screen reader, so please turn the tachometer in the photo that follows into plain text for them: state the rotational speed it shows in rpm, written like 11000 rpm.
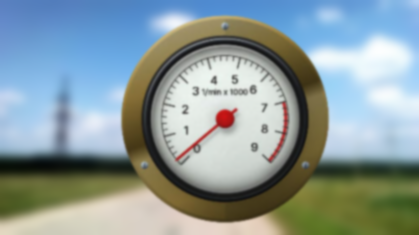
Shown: 200 rpm
